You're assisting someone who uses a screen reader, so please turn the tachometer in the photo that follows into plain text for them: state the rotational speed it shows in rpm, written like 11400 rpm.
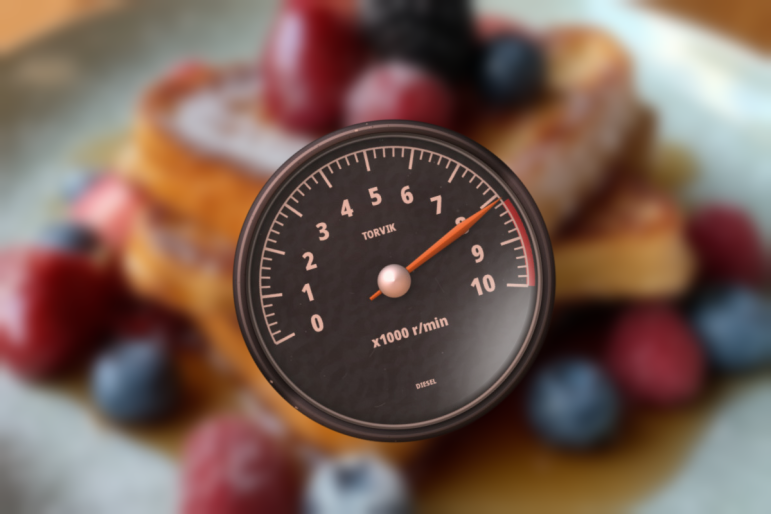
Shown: 8100 rpm
